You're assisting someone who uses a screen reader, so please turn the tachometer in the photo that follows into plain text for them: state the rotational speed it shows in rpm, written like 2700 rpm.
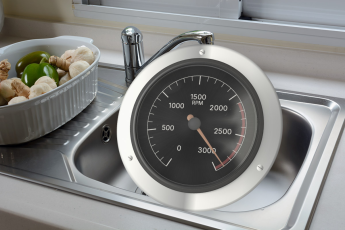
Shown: 2900 rpm
